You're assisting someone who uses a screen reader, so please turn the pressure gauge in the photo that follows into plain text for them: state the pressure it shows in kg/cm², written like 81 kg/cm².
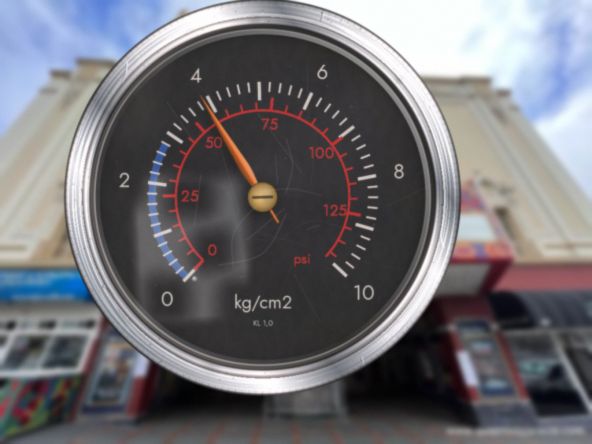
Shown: 3.9 kg/cm²
